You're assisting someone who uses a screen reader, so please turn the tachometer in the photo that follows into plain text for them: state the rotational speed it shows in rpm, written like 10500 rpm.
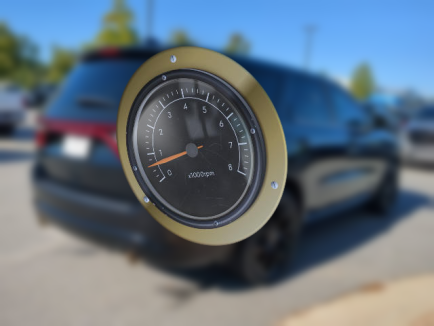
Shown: 600 rpm
